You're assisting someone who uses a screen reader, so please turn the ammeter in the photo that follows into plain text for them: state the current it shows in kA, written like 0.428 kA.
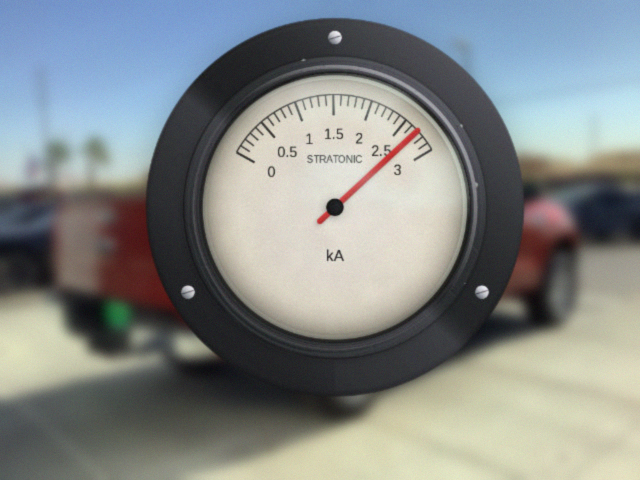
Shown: 2.7 kA
